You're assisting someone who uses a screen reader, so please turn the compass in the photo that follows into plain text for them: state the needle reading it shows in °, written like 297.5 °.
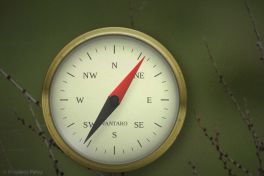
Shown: 35 °
